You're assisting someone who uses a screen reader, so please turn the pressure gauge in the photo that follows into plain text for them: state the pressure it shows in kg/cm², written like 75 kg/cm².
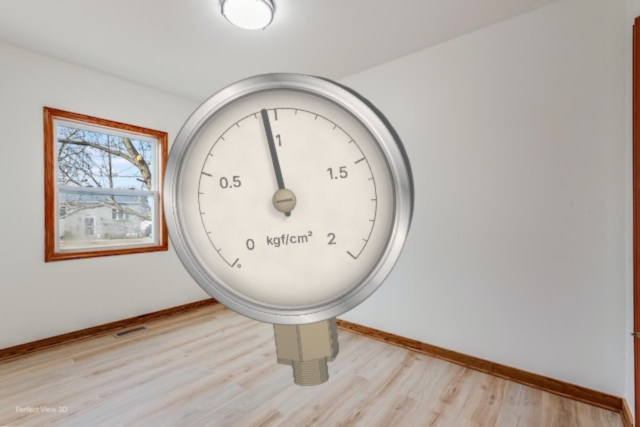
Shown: 0.95 kg/cm²
